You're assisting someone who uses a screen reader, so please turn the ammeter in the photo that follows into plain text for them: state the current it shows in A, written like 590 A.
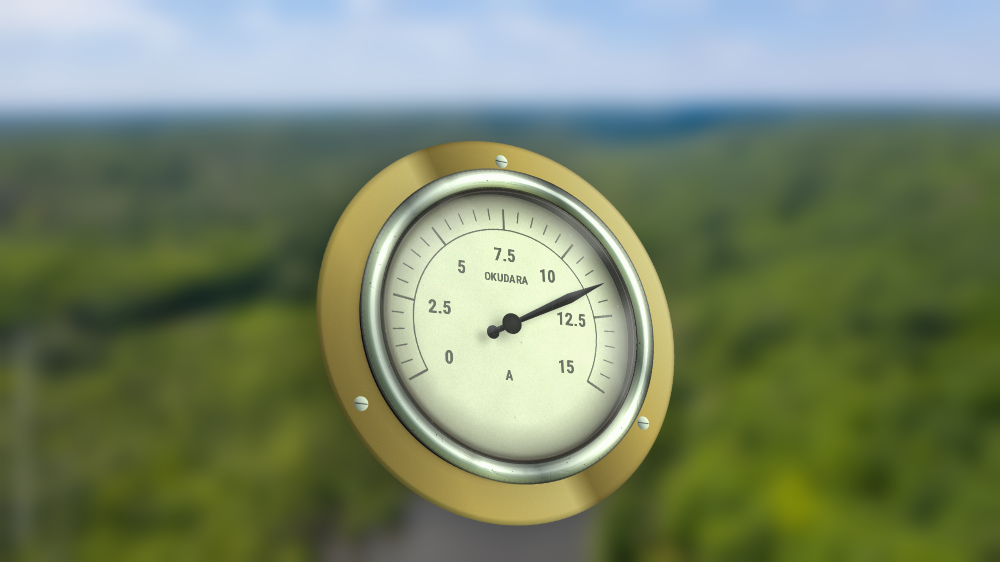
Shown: 11.5 A
